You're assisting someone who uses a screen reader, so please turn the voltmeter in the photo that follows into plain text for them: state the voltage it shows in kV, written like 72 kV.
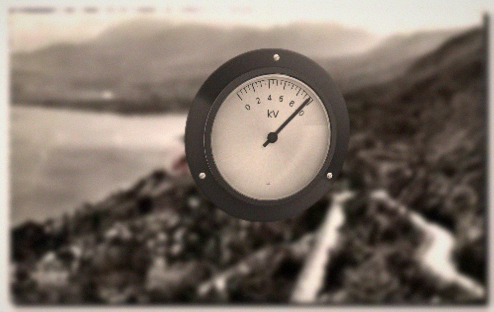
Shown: 9.5 kV
